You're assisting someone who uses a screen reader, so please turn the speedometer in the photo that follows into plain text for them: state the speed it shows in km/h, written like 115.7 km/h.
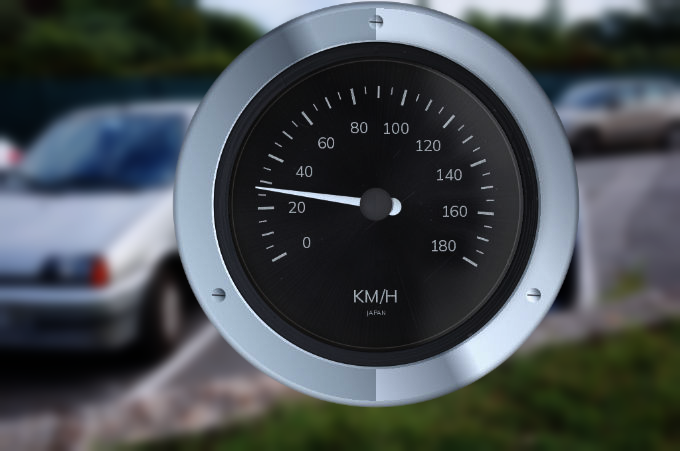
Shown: 27.5 km/h
